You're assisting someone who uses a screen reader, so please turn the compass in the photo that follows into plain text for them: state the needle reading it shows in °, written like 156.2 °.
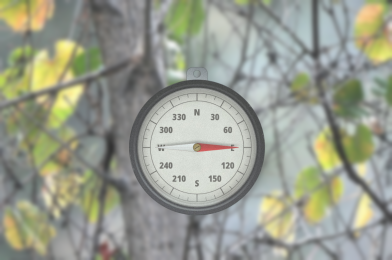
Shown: 90 °
